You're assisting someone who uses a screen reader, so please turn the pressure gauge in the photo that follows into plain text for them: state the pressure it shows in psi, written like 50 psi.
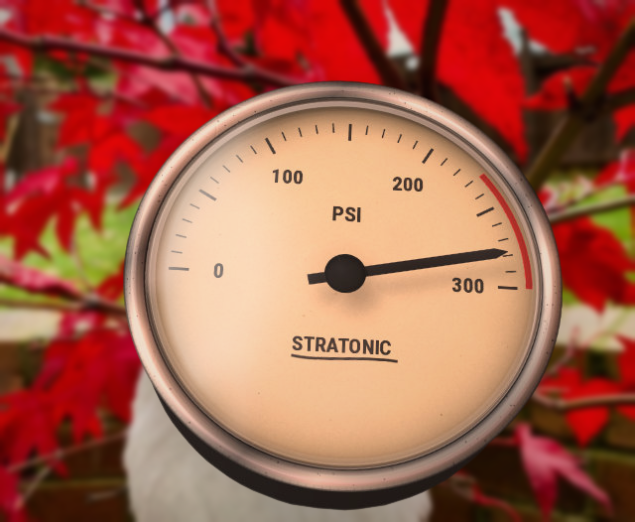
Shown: 280 psi
